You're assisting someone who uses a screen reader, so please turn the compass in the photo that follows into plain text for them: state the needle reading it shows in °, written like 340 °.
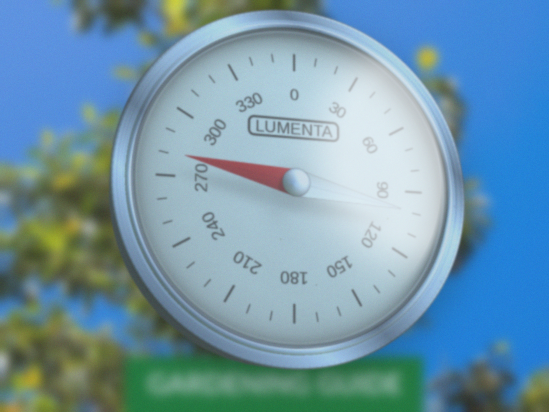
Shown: 280 °
